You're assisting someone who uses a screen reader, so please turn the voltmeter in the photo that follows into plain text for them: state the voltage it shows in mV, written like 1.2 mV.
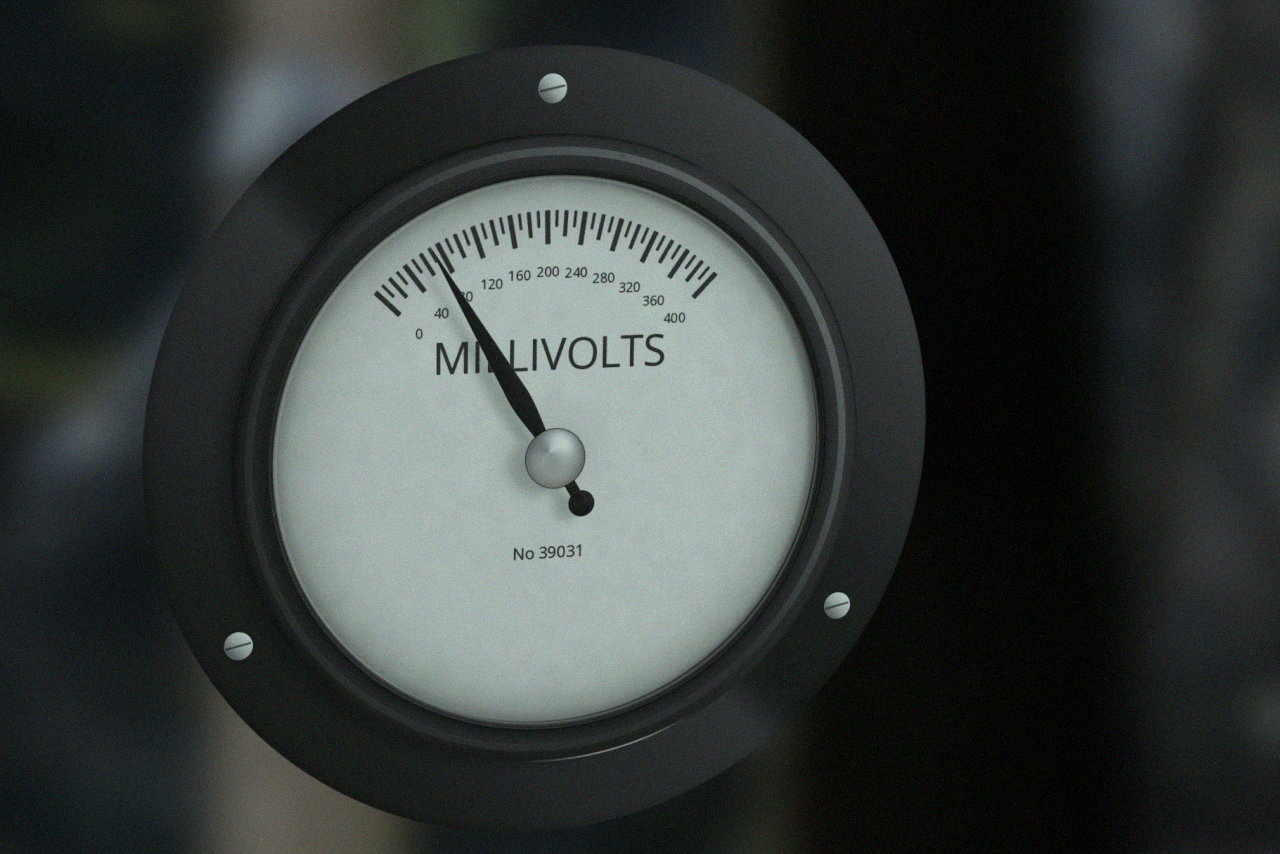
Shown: 70 mV
